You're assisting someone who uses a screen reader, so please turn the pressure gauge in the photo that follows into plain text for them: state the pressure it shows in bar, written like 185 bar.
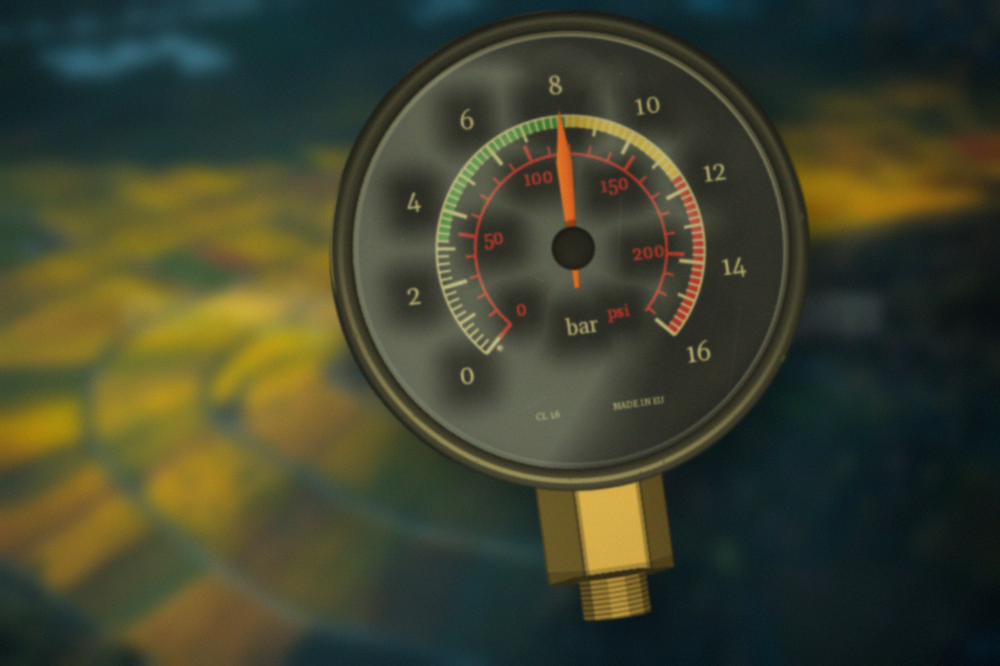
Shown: 8 bar
